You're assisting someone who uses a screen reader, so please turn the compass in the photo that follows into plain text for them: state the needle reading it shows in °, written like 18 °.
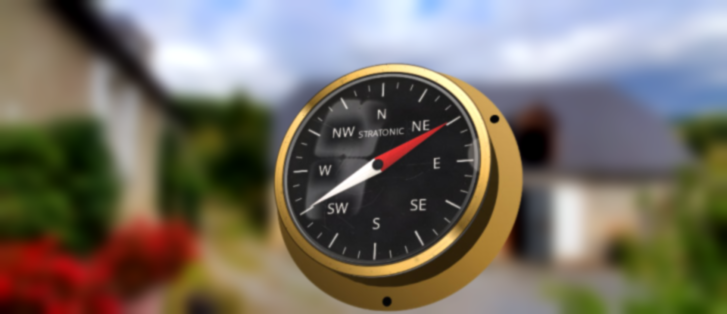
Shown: 60 °
